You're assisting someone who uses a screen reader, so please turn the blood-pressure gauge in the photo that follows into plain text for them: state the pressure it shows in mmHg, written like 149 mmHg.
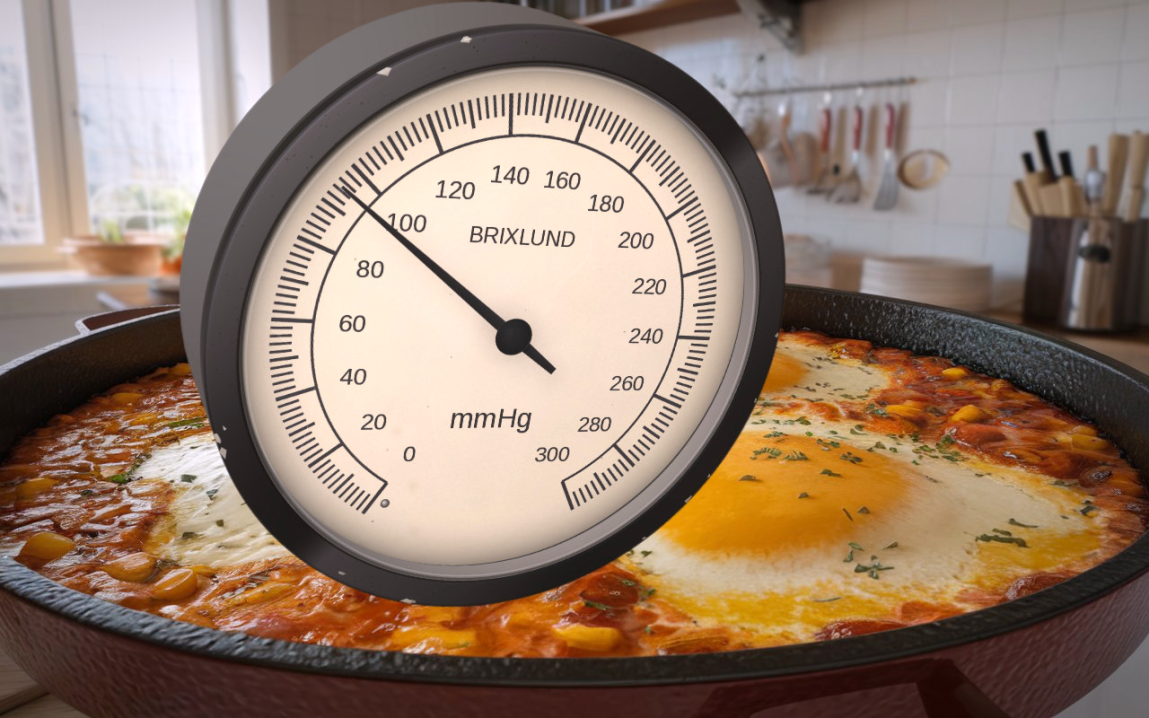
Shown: 95 mmHg
